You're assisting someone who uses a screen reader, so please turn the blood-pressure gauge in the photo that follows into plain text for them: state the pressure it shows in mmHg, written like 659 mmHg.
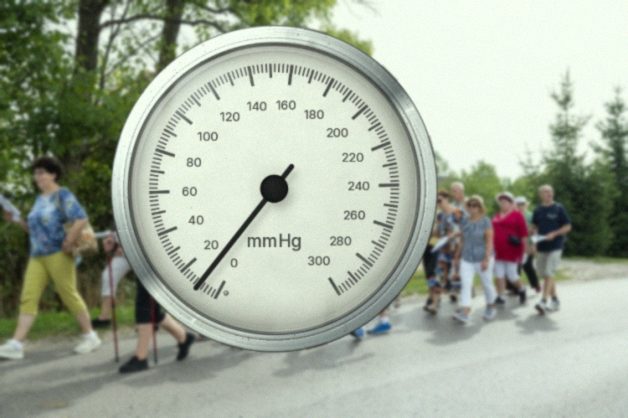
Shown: 10 mmHg
